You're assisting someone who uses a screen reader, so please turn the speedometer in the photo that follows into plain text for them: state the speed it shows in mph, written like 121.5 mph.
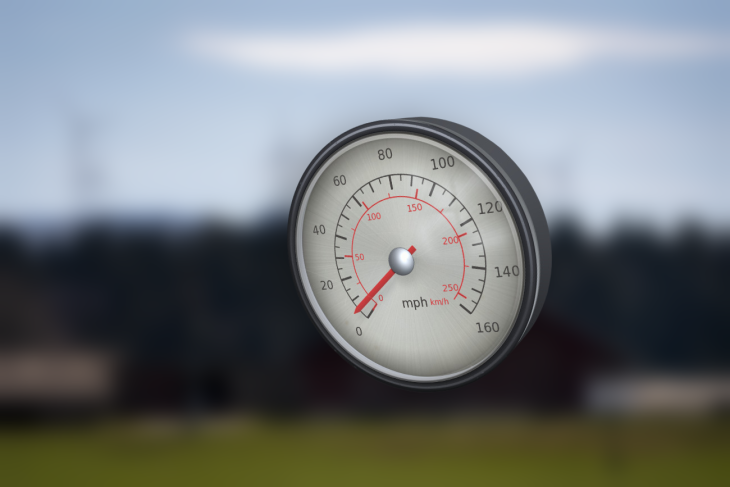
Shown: 5 mph
